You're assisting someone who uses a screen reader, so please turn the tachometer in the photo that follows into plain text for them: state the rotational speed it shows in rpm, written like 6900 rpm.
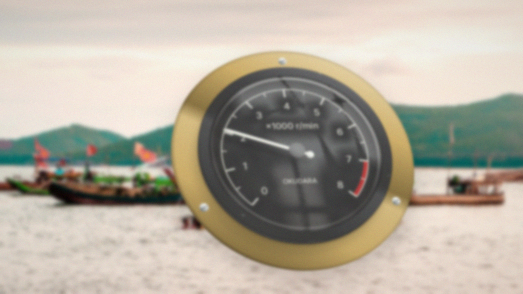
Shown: 2000 rpm
